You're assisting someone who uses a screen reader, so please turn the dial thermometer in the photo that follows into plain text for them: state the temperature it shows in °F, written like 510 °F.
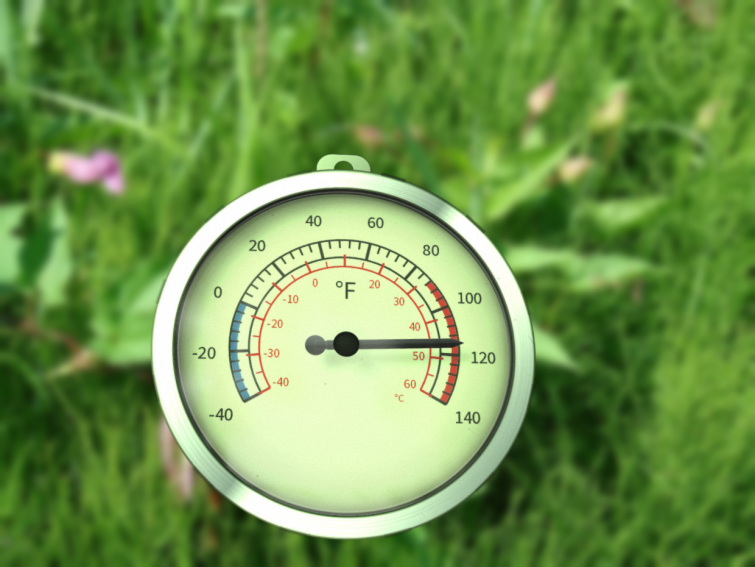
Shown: 116 °F
